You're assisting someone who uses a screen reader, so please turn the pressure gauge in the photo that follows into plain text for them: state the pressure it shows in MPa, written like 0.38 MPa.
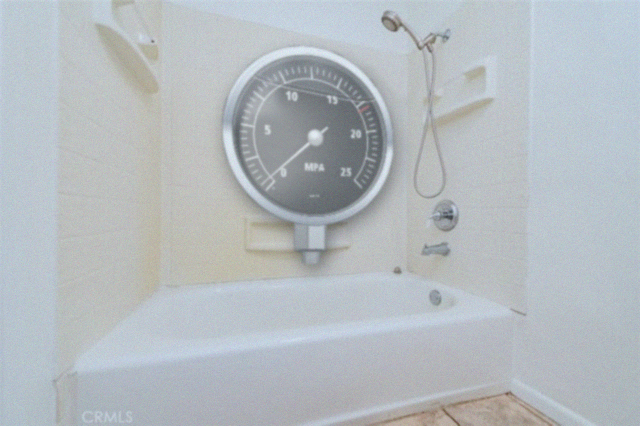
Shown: 0.5 MPa
